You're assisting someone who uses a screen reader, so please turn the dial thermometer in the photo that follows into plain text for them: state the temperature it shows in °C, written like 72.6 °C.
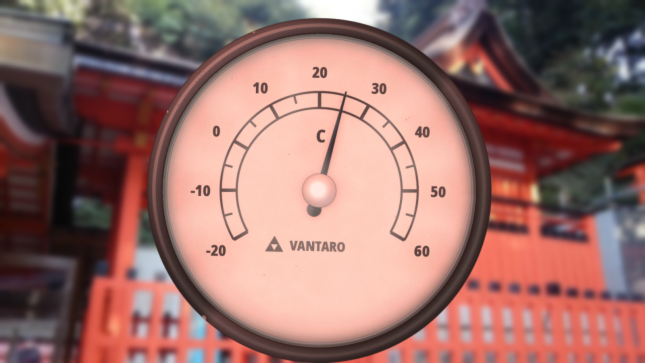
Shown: 25 °C
